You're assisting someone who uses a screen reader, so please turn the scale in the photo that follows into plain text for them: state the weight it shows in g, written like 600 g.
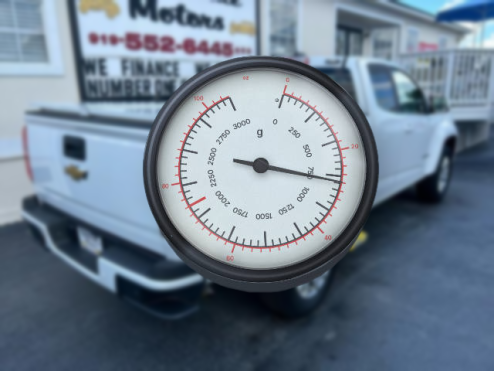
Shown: 800 g
